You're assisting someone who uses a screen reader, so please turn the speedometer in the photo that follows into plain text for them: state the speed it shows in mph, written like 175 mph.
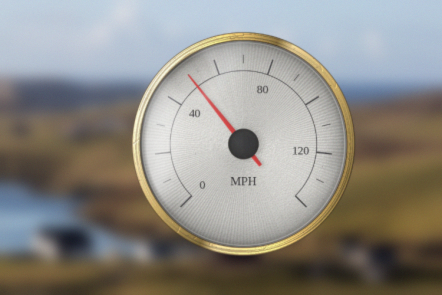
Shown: 50 mph
